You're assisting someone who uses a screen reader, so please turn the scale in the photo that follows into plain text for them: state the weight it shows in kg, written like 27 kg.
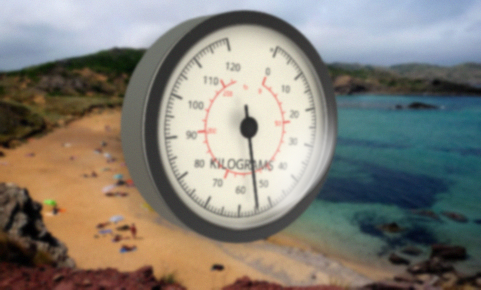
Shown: 55 kg
